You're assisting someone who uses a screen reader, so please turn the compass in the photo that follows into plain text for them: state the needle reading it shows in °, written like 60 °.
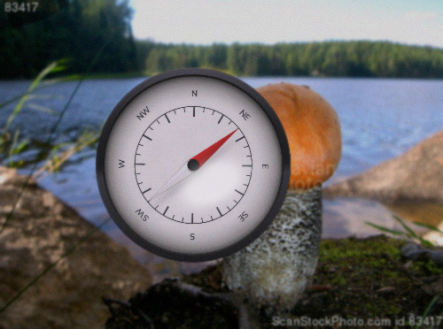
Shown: 50 °
